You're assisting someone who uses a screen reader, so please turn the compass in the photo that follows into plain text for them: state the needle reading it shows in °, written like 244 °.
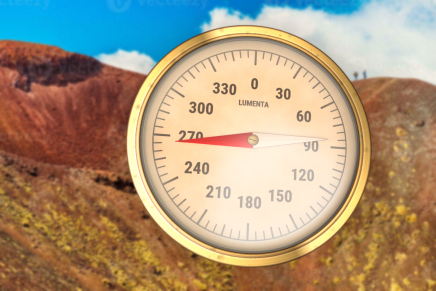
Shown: 265 °
